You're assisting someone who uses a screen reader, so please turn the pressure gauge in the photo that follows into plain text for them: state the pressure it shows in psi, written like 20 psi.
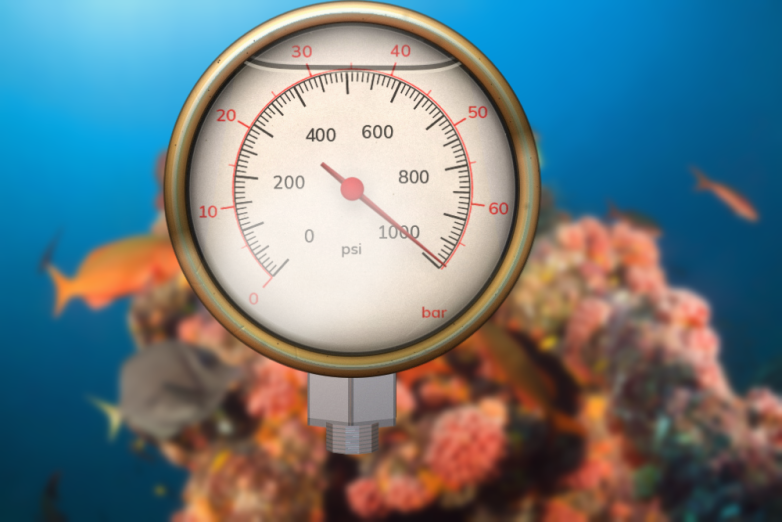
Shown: 990 psi
